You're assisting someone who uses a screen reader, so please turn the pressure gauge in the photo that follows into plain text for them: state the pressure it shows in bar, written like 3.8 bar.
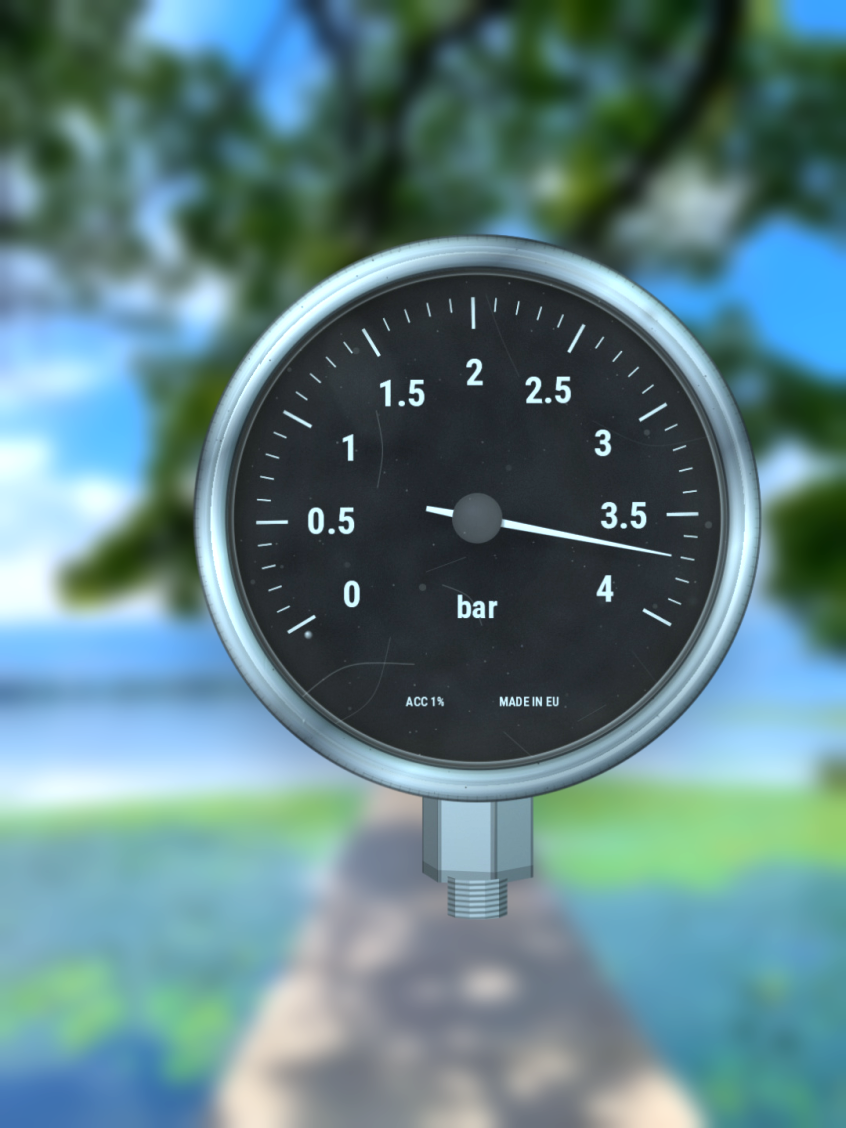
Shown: 3.7 bar
